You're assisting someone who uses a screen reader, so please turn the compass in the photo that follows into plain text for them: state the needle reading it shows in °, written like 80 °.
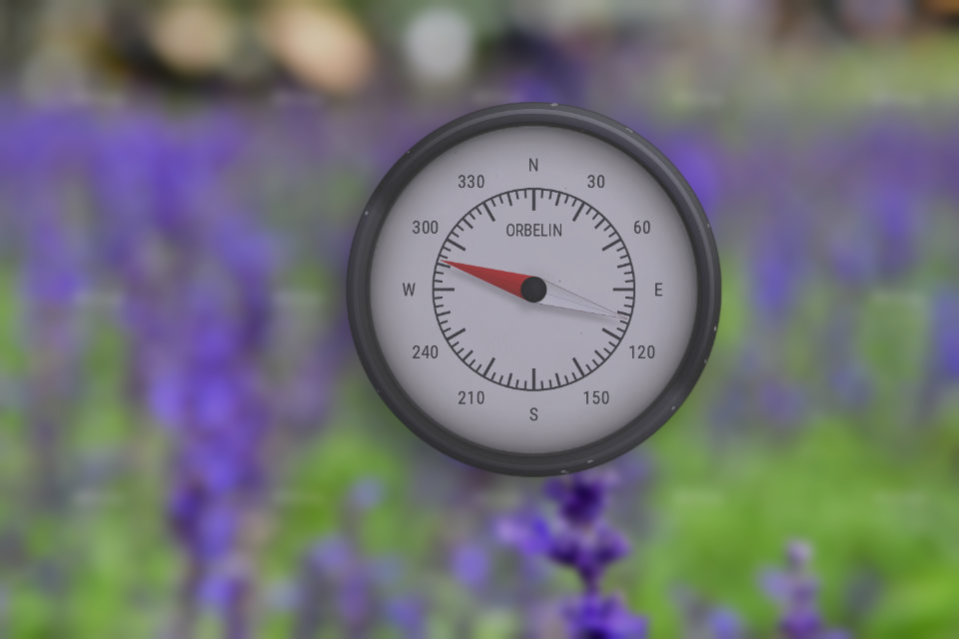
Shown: 287.5 °
